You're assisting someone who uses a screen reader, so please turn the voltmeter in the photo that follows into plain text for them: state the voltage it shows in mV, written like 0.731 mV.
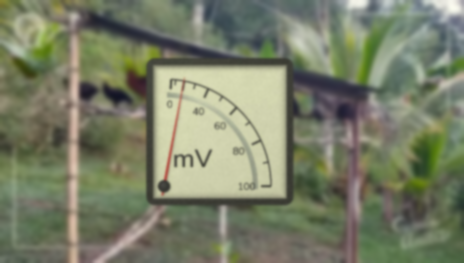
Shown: 20 mV
